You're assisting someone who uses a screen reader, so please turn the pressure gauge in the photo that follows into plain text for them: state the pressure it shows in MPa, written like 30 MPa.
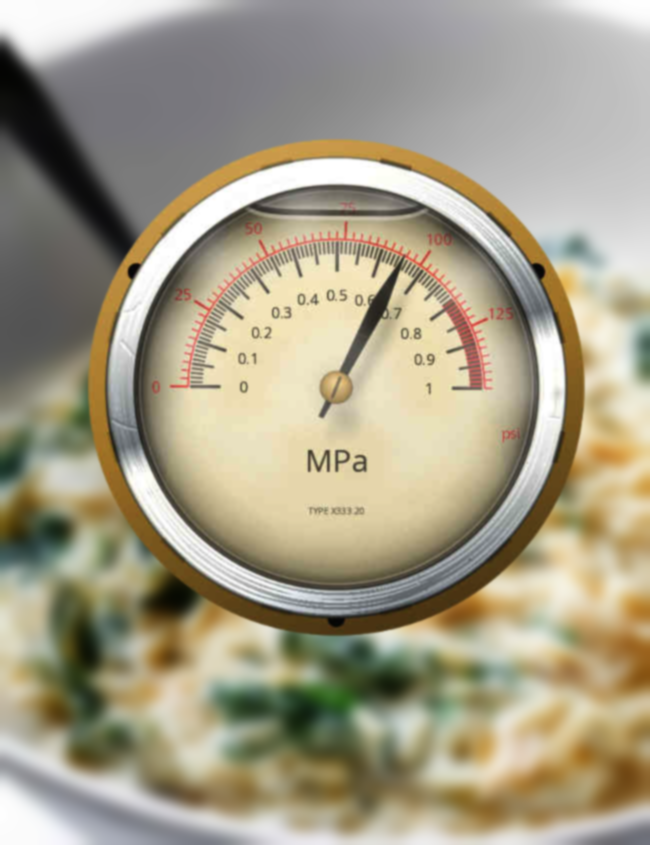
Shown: 0.65 MPa
